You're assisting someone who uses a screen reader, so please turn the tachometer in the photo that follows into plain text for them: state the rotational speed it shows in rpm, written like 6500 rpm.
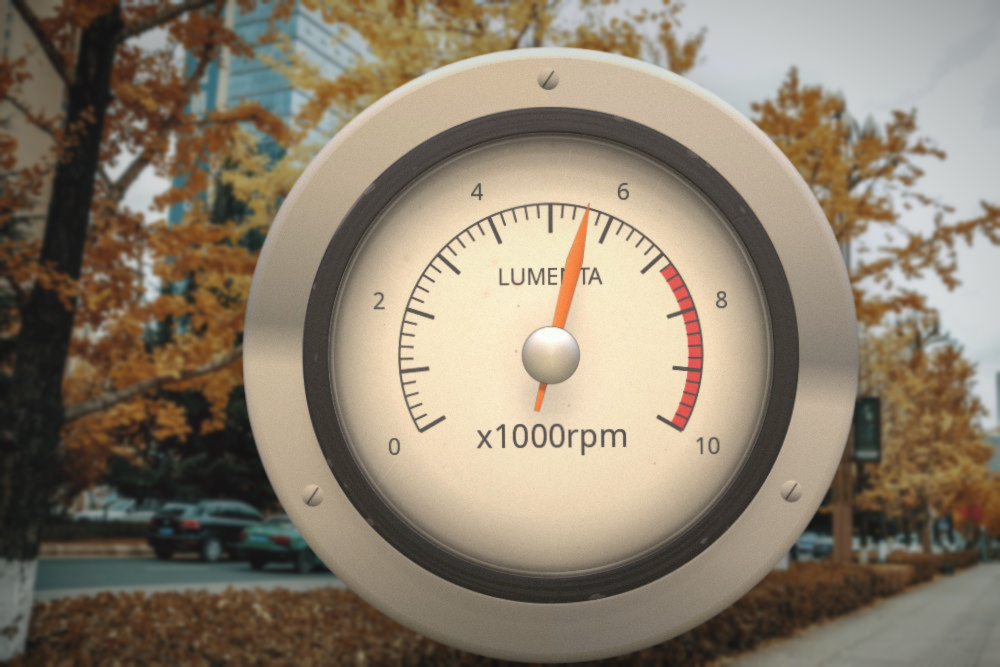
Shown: 5600 rpm
